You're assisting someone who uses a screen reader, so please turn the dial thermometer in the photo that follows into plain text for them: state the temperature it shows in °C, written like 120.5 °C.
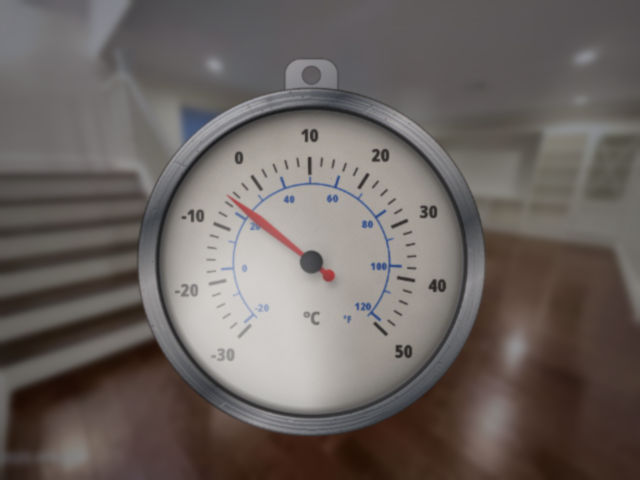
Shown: -5 °C
